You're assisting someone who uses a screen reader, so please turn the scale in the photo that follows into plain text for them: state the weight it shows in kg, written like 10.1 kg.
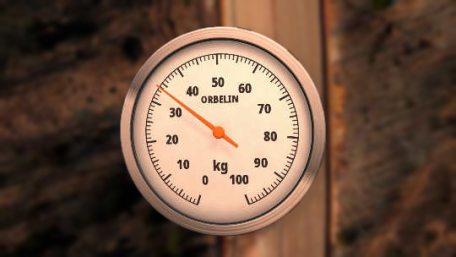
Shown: 34 kg
